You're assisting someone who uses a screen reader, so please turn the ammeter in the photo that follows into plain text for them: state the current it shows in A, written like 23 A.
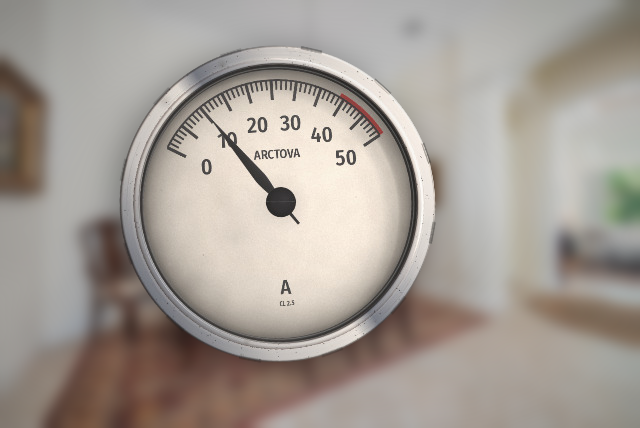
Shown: 10 A
